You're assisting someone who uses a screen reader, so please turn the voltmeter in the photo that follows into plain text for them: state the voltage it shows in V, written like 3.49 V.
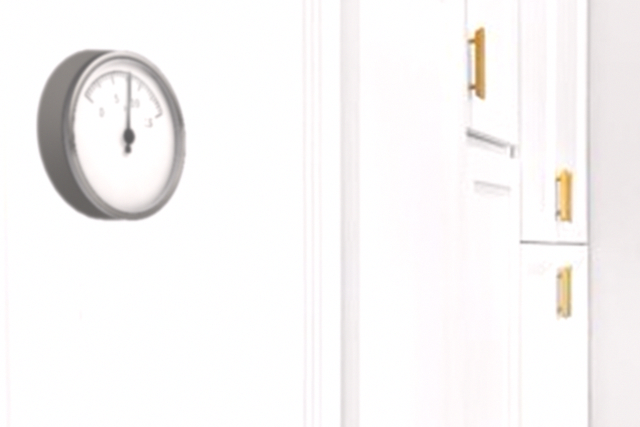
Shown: 7.5 V
